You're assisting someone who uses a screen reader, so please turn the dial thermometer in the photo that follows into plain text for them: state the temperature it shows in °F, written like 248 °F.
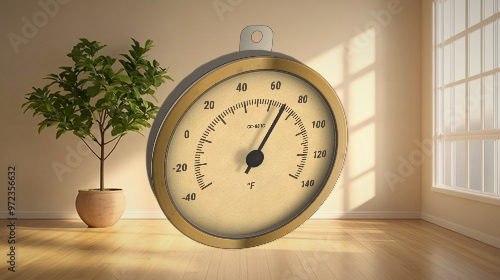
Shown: 70 °F
